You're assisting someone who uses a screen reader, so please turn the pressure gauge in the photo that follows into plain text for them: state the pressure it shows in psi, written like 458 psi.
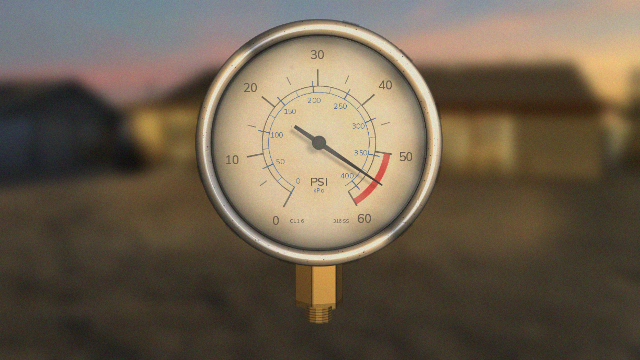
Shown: 55 psi
